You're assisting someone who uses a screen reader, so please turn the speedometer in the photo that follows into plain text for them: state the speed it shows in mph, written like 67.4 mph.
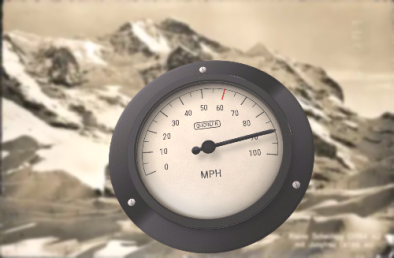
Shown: 90 mph
